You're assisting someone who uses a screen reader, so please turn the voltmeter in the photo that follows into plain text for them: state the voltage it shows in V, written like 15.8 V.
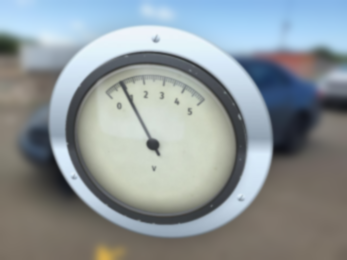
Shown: 1 V
